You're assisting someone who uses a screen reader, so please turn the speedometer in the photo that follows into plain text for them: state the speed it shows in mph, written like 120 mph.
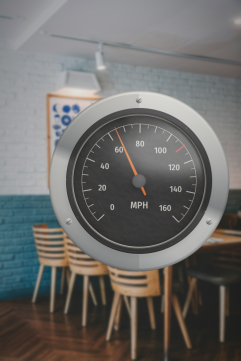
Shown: 65 mph
